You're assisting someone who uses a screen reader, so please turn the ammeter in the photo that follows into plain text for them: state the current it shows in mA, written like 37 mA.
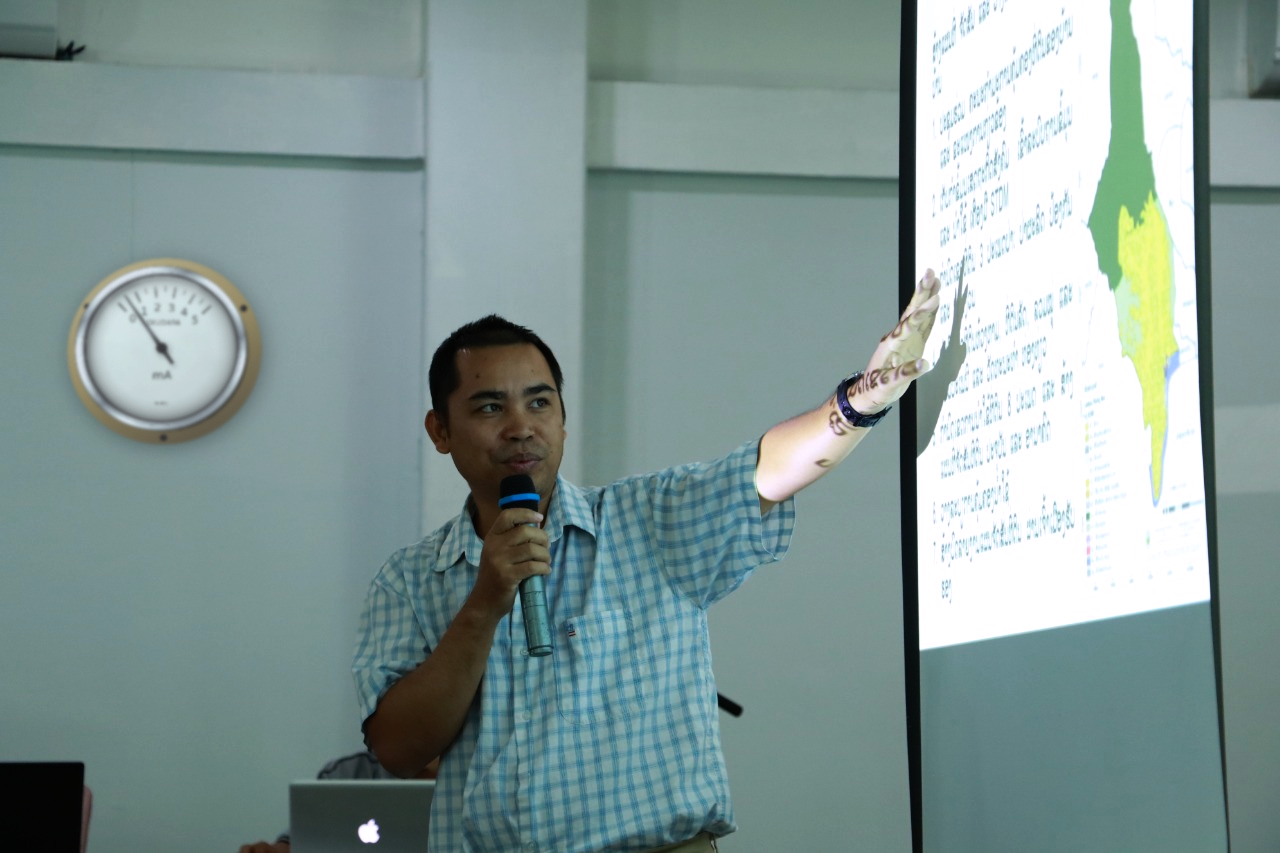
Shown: 0.5 mA
